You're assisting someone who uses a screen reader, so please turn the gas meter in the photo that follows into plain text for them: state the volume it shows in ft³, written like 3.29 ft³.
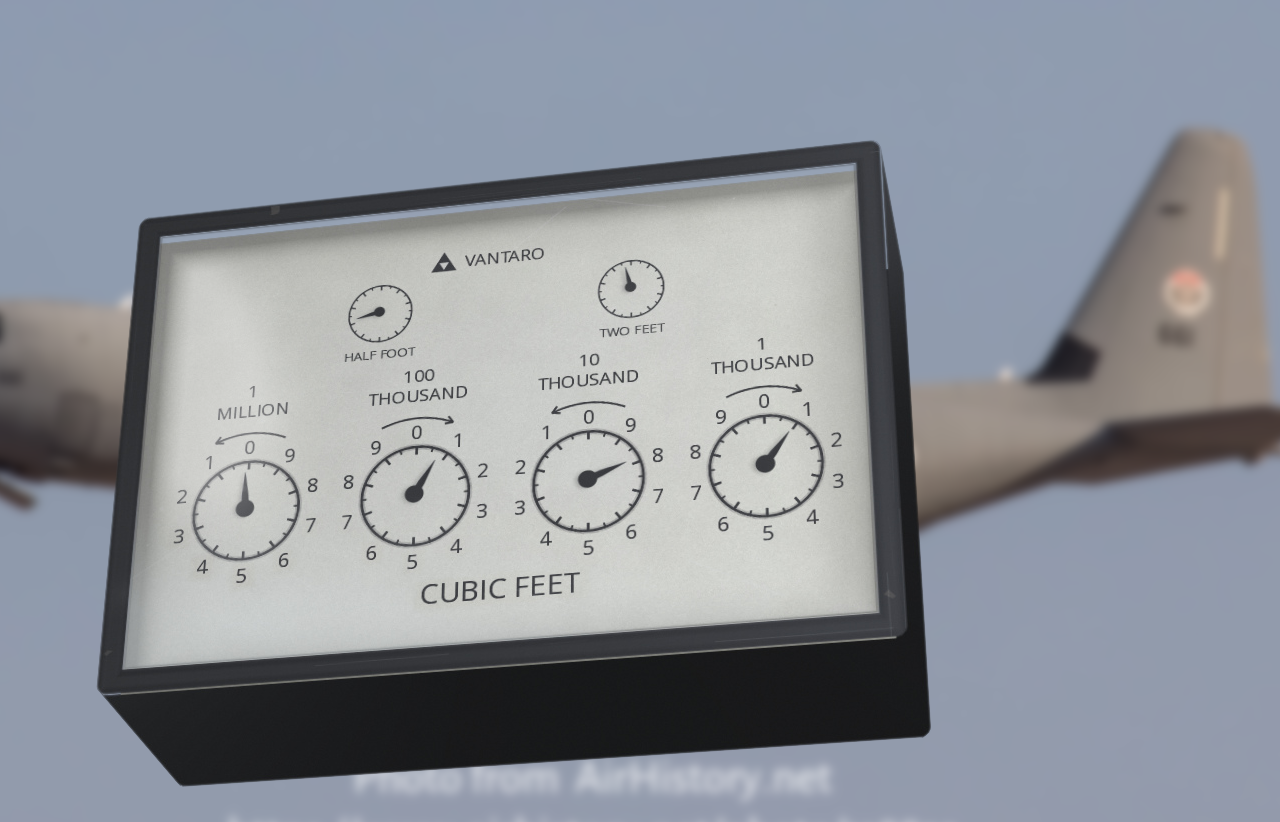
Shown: 8100 ft³
